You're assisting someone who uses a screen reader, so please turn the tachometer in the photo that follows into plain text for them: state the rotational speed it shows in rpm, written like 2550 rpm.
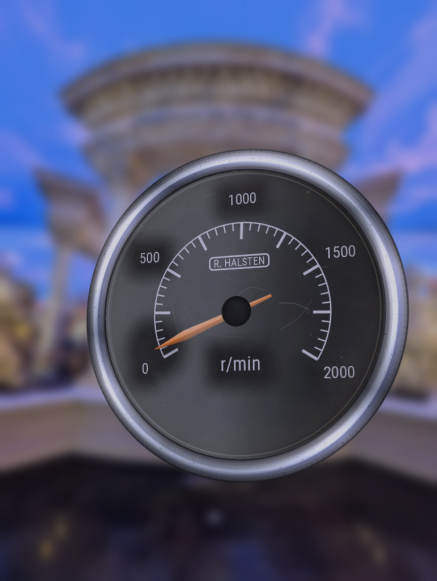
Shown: 50 rpm
